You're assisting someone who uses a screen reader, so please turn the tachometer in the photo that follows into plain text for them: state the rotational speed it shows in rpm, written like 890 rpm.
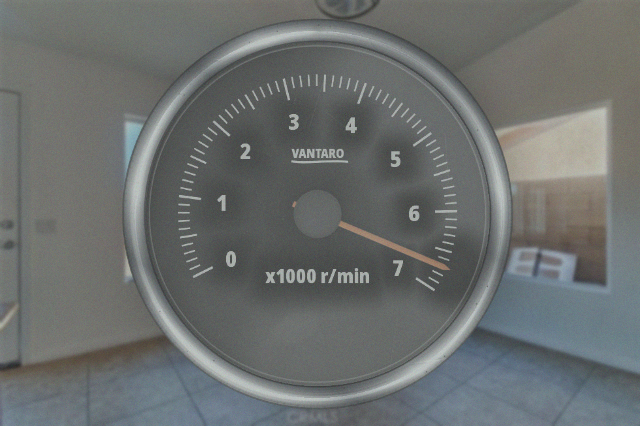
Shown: 6700 rpm
